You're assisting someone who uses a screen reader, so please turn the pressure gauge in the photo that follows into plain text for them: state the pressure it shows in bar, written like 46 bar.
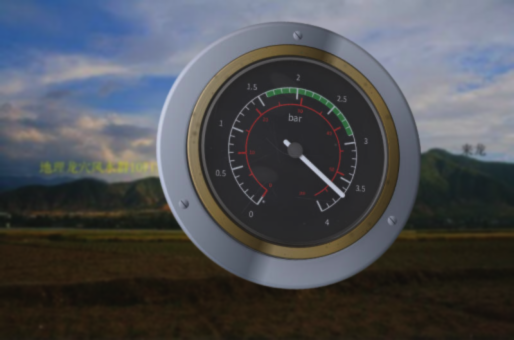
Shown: 3.7 bar
